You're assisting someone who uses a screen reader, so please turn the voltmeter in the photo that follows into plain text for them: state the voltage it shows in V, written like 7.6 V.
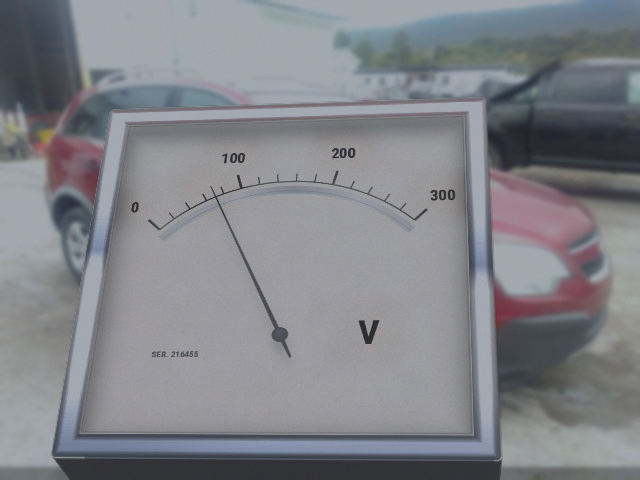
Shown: 70 V
